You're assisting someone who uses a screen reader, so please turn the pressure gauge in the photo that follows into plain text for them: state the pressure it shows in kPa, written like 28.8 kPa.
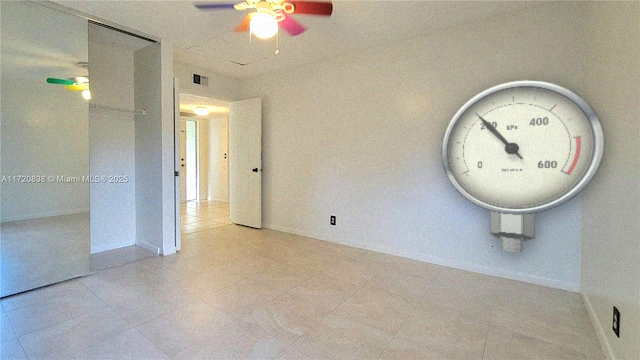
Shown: 200 kPa
